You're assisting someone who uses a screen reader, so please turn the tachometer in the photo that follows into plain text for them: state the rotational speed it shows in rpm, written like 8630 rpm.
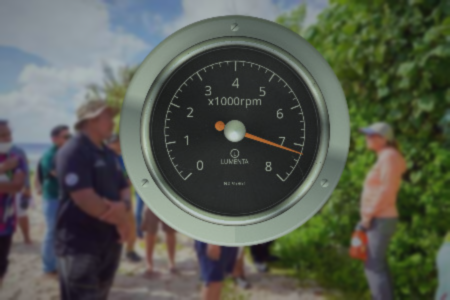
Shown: 7200 rpm
